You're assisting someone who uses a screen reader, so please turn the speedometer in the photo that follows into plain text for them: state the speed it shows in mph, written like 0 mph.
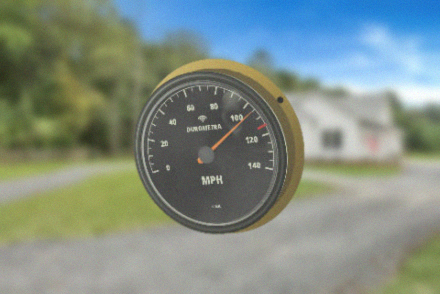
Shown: 105 mph
